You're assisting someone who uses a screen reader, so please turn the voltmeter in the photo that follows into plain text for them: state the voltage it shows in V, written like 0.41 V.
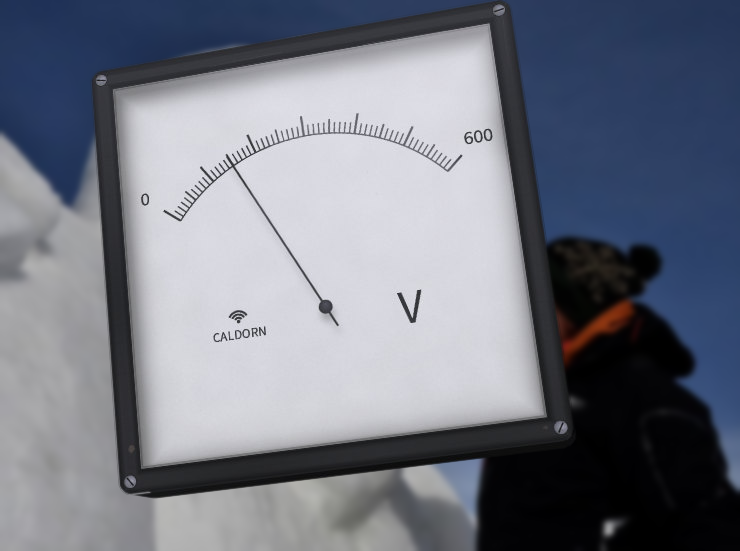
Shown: 150 V
